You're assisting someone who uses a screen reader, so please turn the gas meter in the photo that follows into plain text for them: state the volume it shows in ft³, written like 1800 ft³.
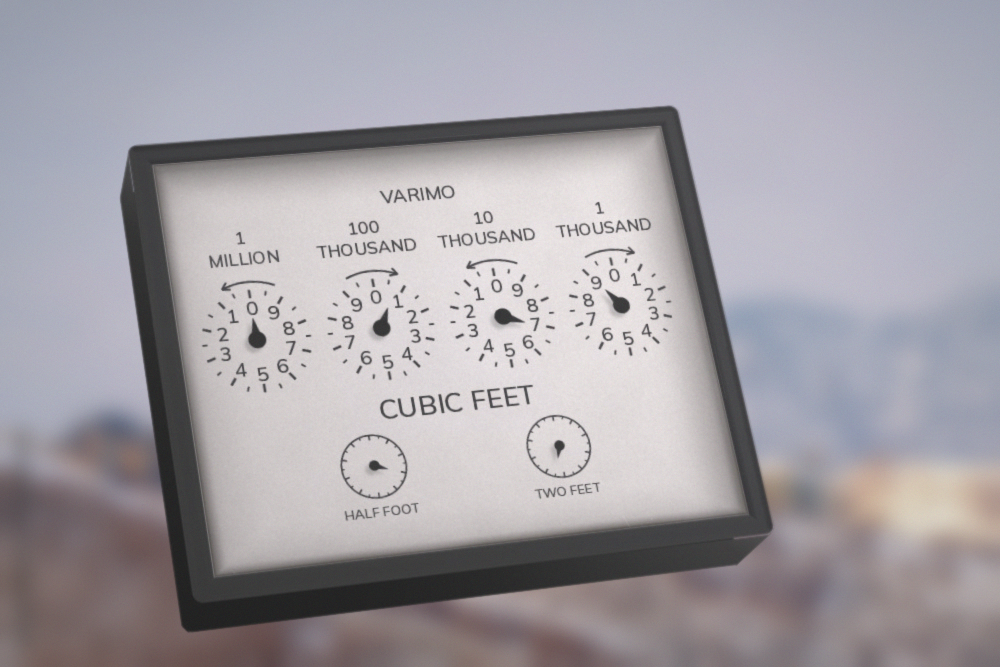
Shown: 6900 ft³
